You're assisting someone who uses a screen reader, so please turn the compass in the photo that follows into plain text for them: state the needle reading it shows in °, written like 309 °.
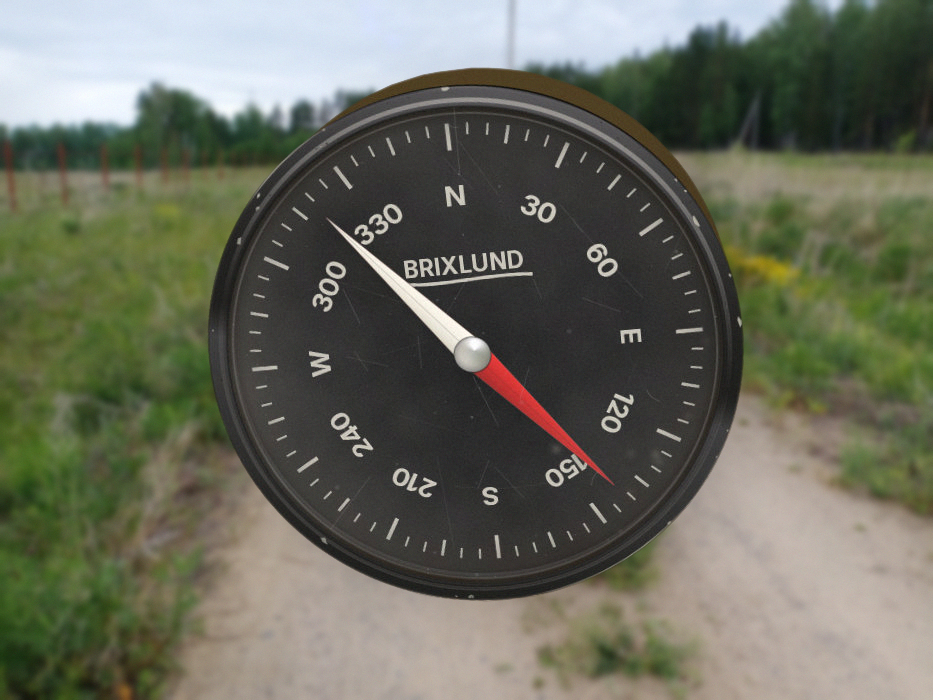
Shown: 140 °
